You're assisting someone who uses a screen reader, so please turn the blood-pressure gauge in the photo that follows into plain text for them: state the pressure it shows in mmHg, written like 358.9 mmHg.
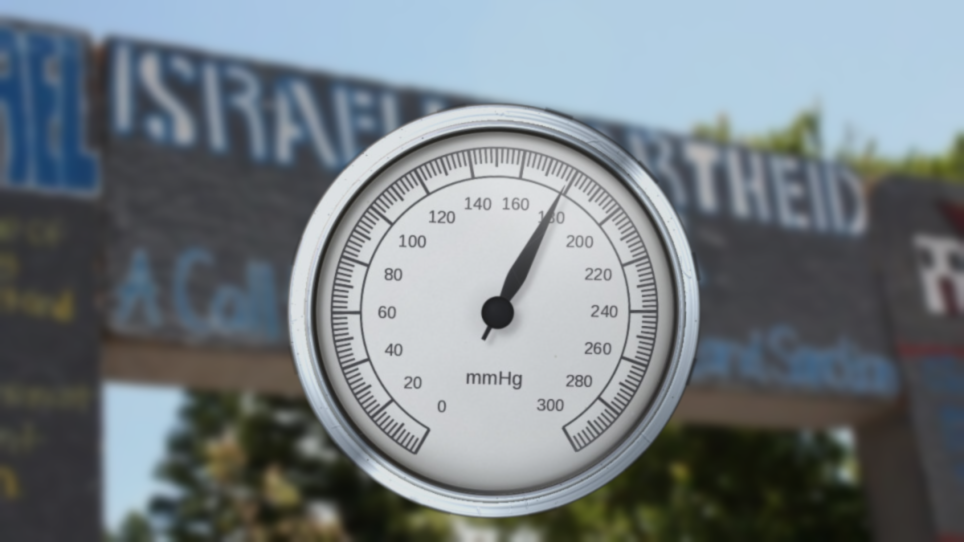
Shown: 178 mmHg
